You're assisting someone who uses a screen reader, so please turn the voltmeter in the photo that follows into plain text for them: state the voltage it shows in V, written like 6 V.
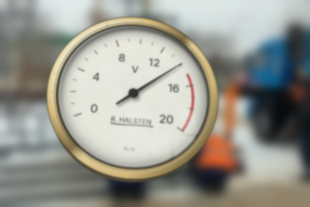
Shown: 14 V
